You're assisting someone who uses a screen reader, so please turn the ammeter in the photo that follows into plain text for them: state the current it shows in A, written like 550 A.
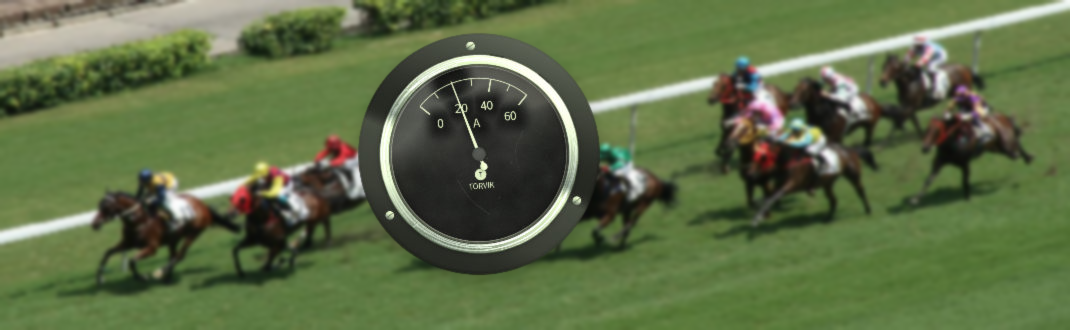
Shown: 20 A
